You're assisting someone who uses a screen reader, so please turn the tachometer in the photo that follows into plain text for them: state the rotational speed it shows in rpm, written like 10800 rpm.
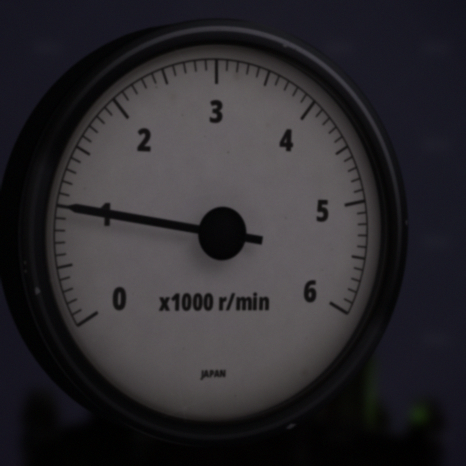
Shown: 1000 rpm
